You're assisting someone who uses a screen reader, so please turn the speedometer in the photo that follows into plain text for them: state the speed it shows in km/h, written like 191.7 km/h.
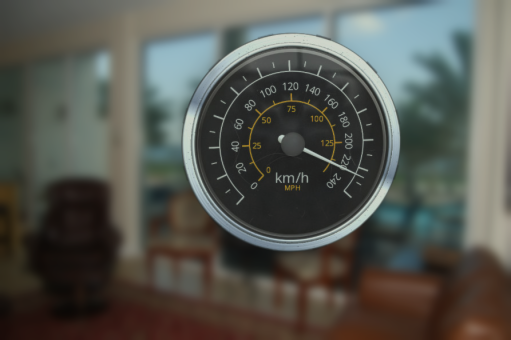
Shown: 225 km/h
